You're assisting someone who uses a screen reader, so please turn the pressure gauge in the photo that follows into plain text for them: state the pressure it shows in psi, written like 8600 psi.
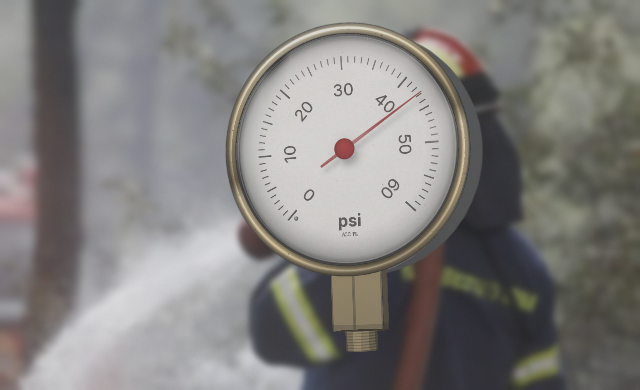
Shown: 43 psi
